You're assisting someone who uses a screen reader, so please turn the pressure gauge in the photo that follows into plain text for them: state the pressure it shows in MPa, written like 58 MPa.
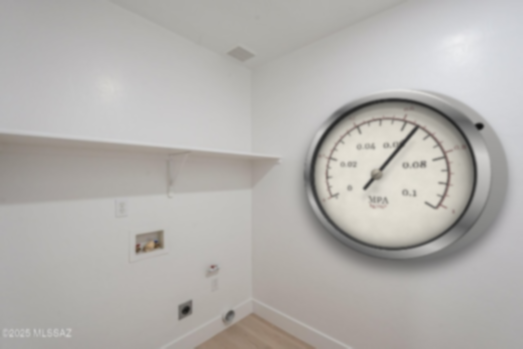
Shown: 0.065 MPa
